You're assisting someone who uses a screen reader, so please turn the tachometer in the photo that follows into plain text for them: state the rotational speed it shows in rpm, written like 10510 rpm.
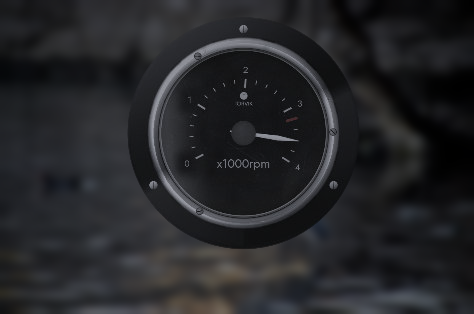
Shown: 3600 rpm
